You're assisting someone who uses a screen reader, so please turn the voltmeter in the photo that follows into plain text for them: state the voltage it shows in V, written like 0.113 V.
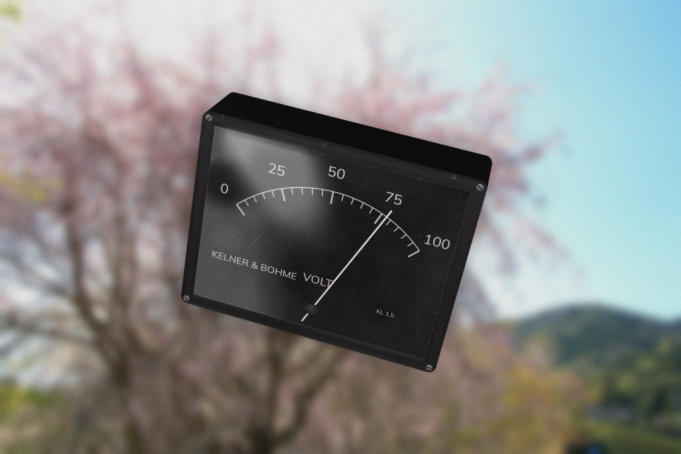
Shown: 77.5 V
